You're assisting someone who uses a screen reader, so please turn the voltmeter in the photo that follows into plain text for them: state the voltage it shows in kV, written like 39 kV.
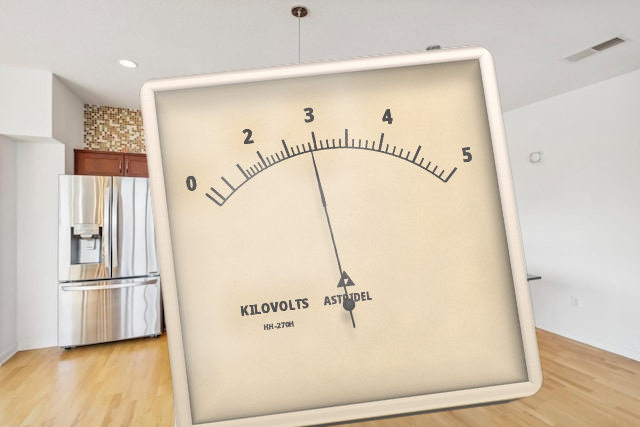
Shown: 2.9 kV
